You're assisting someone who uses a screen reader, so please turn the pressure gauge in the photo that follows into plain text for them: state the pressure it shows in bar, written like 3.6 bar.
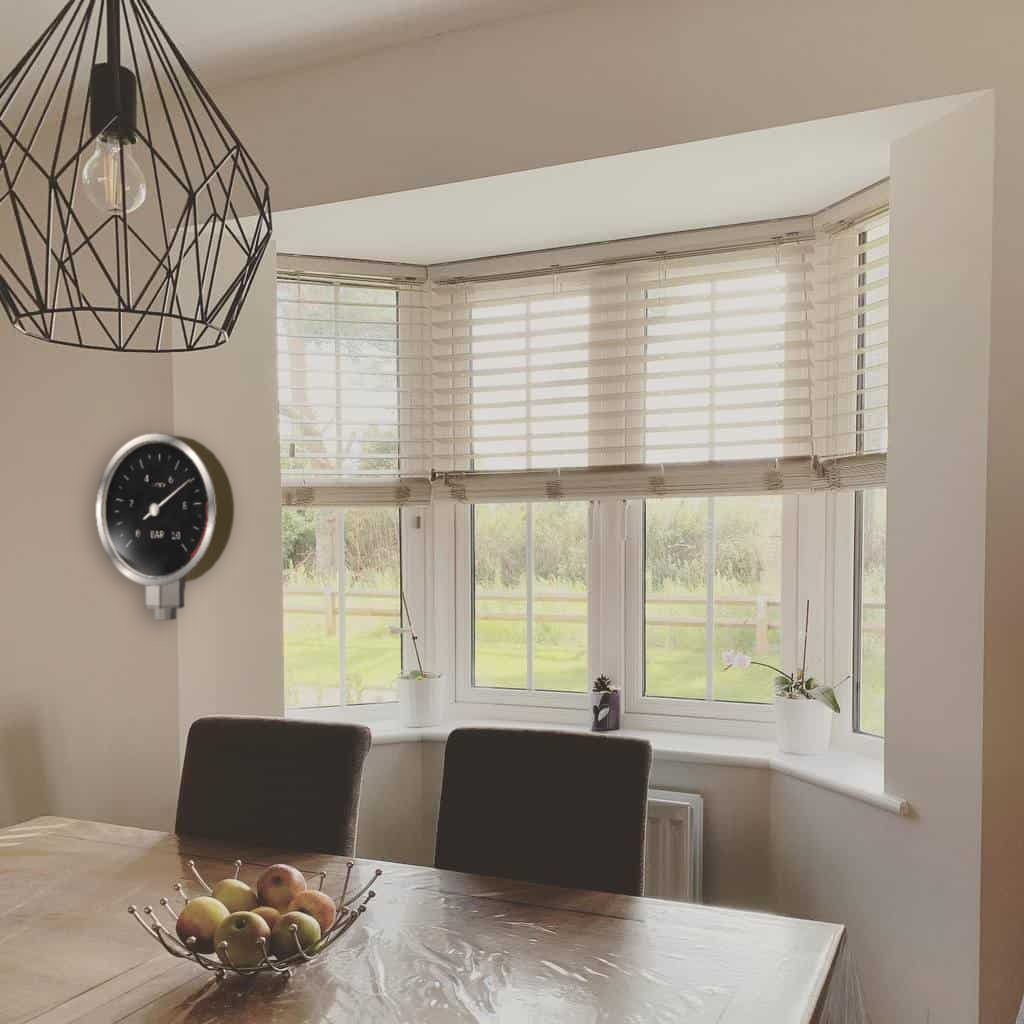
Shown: 7 bar
